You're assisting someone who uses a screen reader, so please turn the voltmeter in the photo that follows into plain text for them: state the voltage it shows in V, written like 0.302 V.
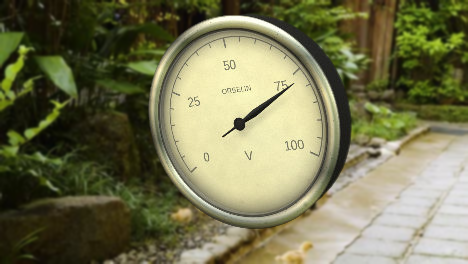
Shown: 77.5 V
